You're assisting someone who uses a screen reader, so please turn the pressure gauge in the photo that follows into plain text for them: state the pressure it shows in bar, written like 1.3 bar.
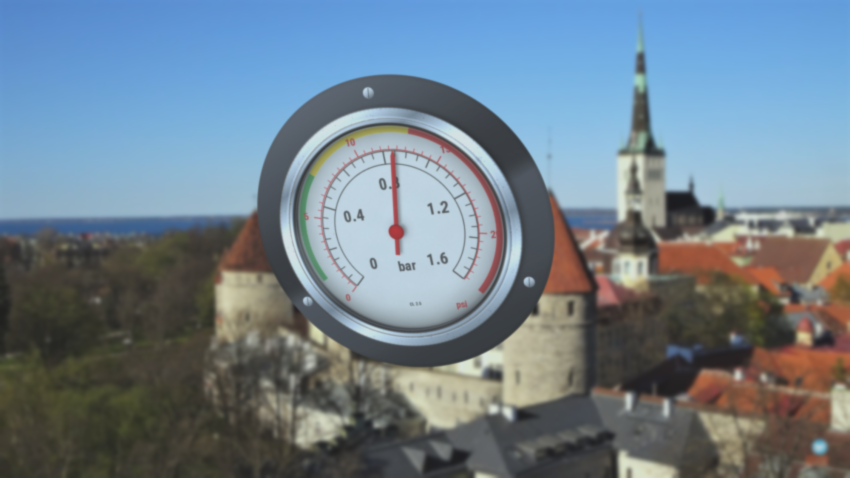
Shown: 0.85 bar
